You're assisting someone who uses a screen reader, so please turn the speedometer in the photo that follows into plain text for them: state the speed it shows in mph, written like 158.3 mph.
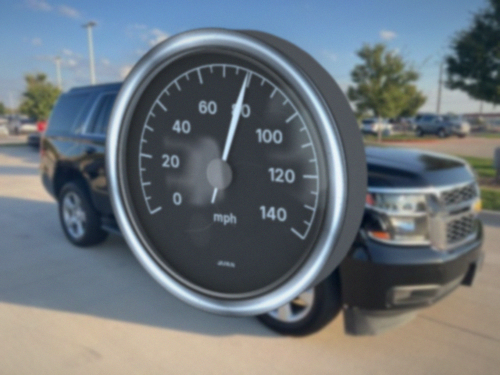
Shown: 80 mph
